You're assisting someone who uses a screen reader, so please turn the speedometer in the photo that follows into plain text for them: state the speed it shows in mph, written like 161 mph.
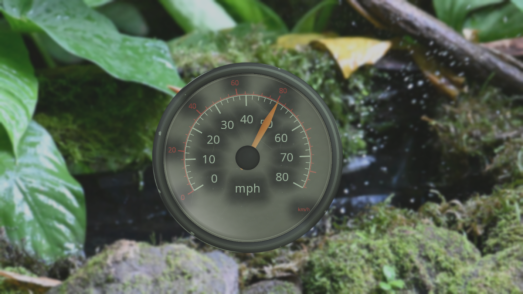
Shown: 50 mph
